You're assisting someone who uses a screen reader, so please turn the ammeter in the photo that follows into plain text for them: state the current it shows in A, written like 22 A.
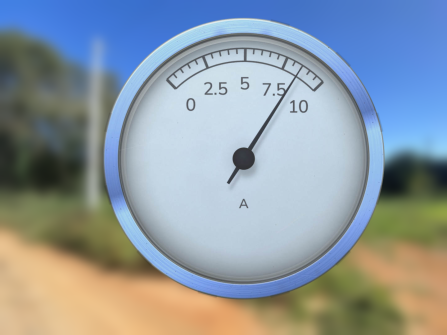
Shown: 8.5 A
